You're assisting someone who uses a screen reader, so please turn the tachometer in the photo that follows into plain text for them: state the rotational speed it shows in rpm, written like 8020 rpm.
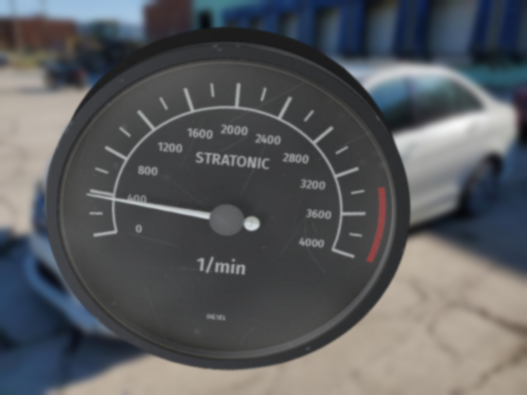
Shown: 400 rpm
